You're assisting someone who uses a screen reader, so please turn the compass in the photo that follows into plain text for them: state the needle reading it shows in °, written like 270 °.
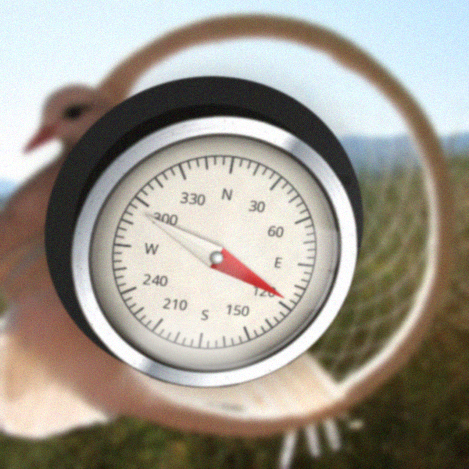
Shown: 115 °
